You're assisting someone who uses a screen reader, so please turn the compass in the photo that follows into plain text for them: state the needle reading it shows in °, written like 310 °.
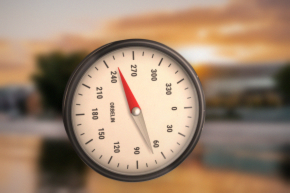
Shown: 250 °
